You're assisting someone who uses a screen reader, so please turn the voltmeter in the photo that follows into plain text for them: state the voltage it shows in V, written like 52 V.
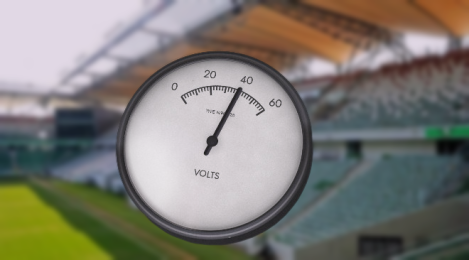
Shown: 40 V
